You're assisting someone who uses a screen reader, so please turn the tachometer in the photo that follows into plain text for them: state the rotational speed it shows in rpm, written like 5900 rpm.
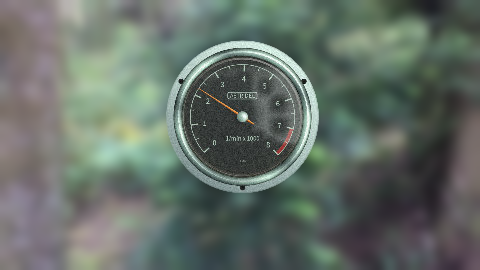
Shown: 2250 rpm
